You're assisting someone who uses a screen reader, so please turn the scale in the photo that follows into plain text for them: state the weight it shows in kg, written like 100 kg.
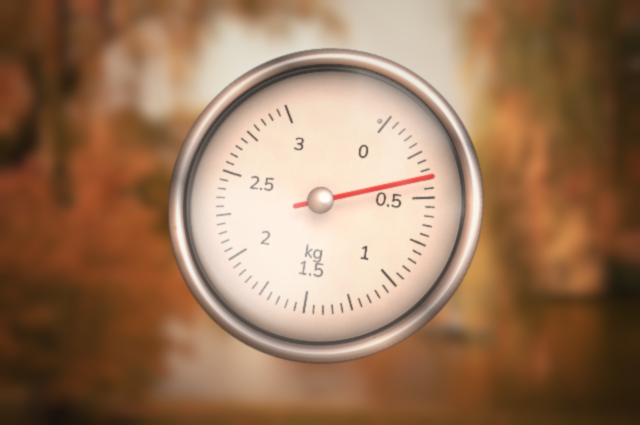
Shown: 0.4 kg
